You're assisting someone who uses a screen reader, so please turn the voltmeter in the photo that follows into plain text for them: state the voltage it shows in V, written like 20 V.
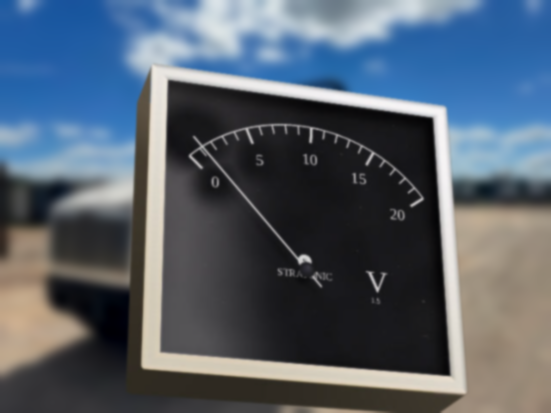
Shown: 1 V
